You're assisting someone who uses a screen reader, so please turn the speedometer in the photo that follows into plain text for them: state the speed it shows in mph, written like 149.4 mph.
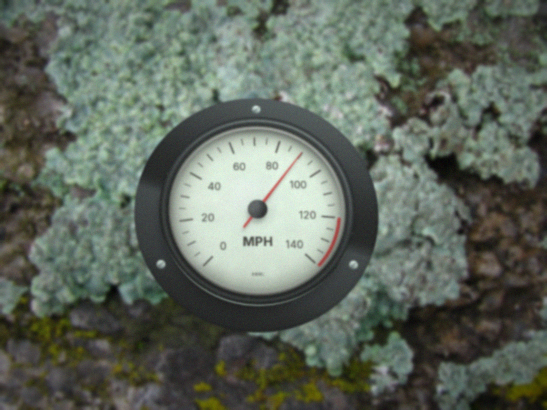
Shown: 90 mph
